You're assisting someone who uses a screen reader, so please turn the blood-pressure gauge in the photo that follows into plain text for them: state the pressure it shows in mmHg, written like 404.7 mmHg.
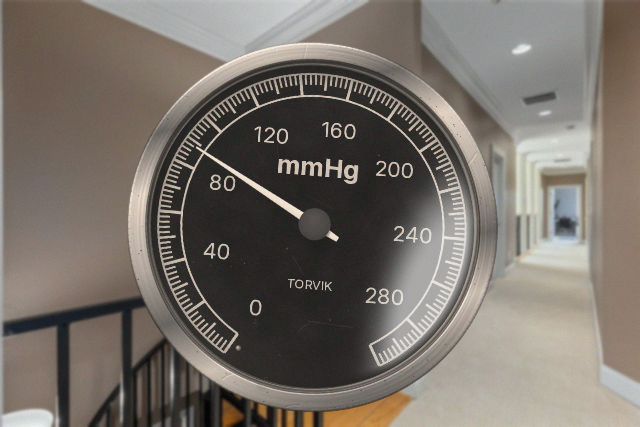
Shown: 88 mmHg
